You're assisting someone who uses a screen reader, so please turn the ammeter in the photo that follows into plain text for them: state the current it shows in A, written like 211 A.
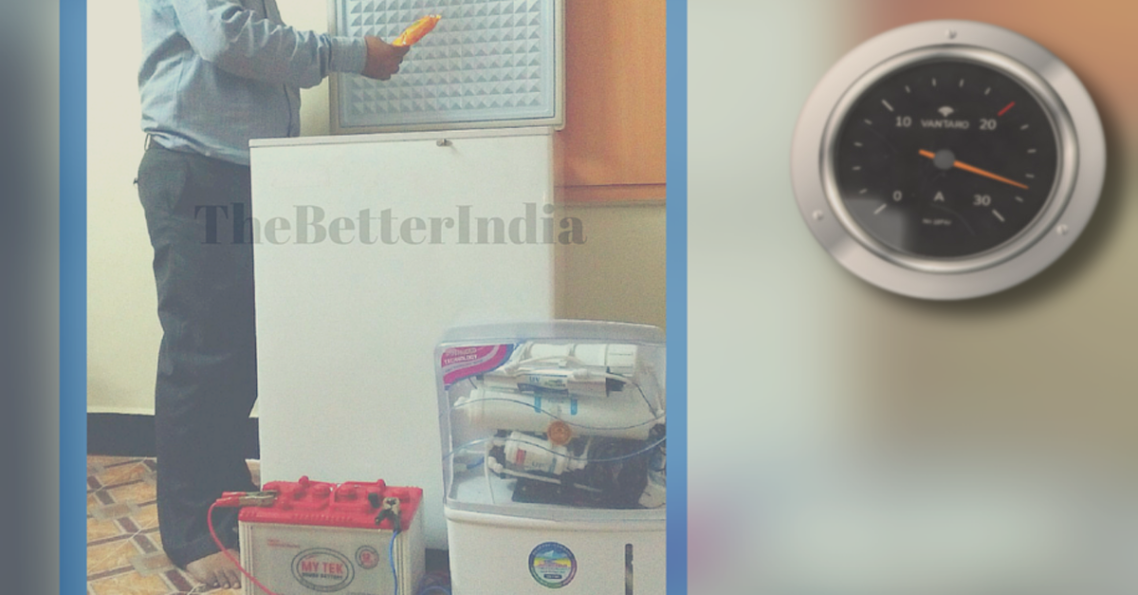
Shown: 27 A
